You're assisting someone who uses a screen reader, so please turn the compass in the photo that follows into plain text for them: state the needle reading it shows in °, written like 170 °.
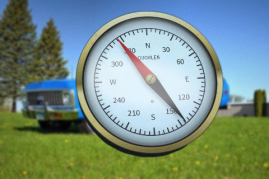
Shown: 325 °
